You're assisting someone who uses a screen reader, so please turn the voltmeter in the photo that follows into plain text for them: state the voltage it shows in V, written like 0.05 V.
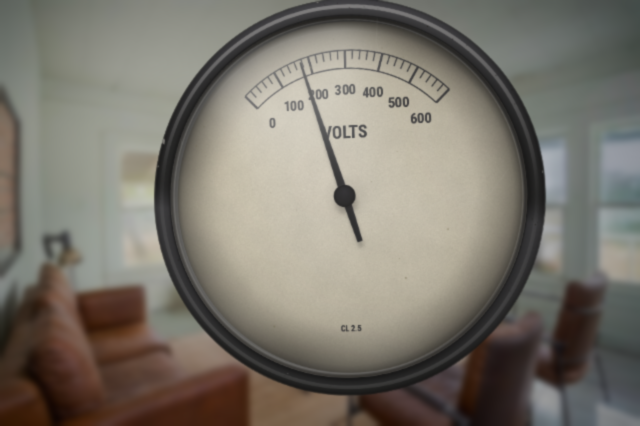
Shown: 180 V
